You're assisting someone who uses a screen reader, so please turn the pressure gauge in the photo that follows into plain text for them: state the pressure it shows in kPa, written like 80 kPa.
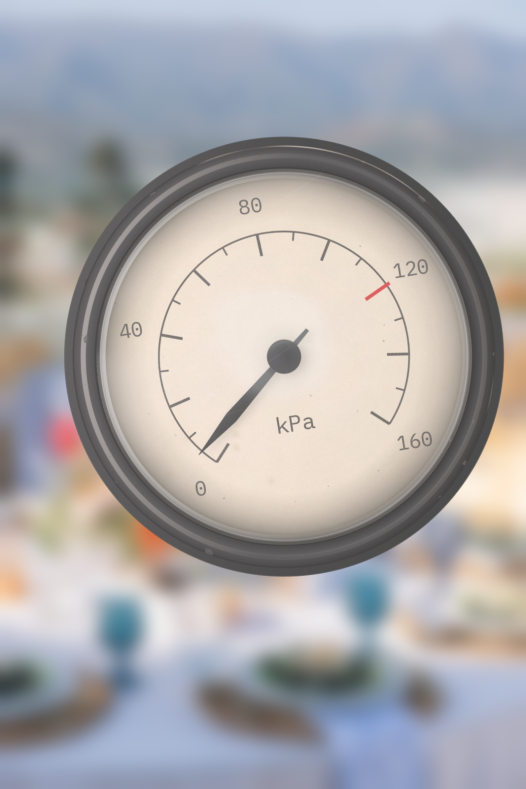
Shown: 5 kPa
